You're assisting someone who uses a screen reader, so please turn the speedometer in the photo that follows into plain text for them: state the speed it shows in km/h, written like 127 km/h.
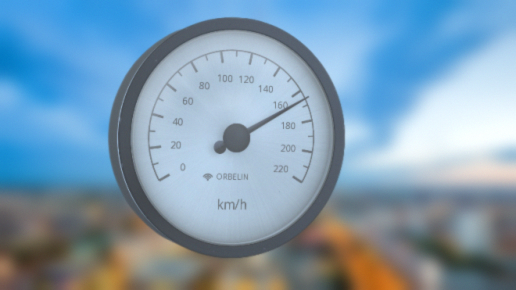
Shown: 165 km/h
